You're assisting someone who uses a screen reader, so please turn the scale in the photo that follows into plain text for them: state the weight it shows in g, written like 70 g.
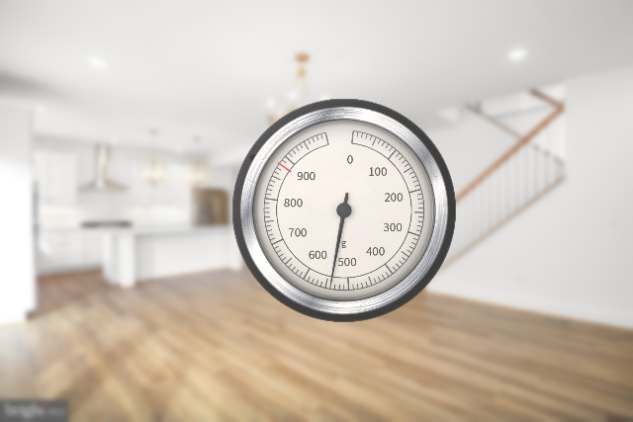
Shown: 540 g
